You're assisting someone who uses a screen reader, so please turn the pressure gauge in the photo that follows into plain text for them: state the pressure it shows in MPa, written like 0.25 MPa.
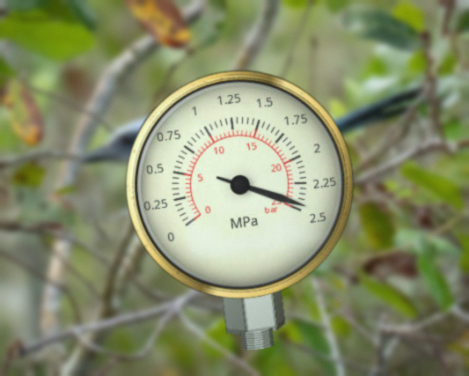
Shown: 2.45 MPa
